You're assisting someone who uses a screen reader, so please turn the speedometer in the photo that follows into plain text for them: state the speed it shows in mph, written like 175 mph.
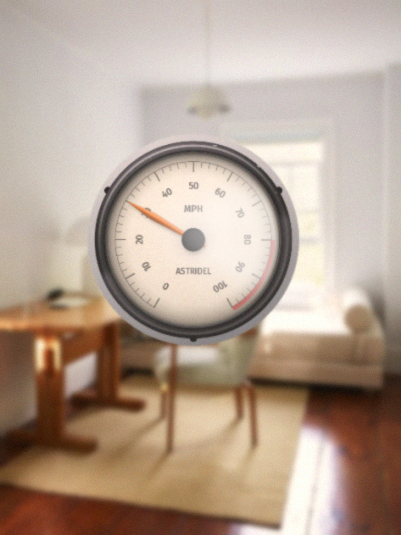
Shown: 30 mph
